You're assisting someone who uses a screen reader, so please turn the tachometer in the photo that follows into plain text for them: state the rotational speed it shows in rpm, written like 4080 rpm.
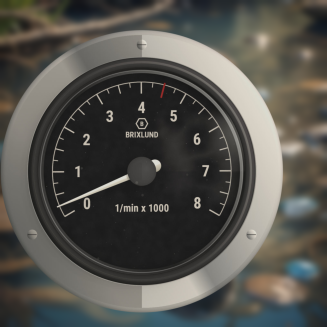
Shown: 250 rpm
